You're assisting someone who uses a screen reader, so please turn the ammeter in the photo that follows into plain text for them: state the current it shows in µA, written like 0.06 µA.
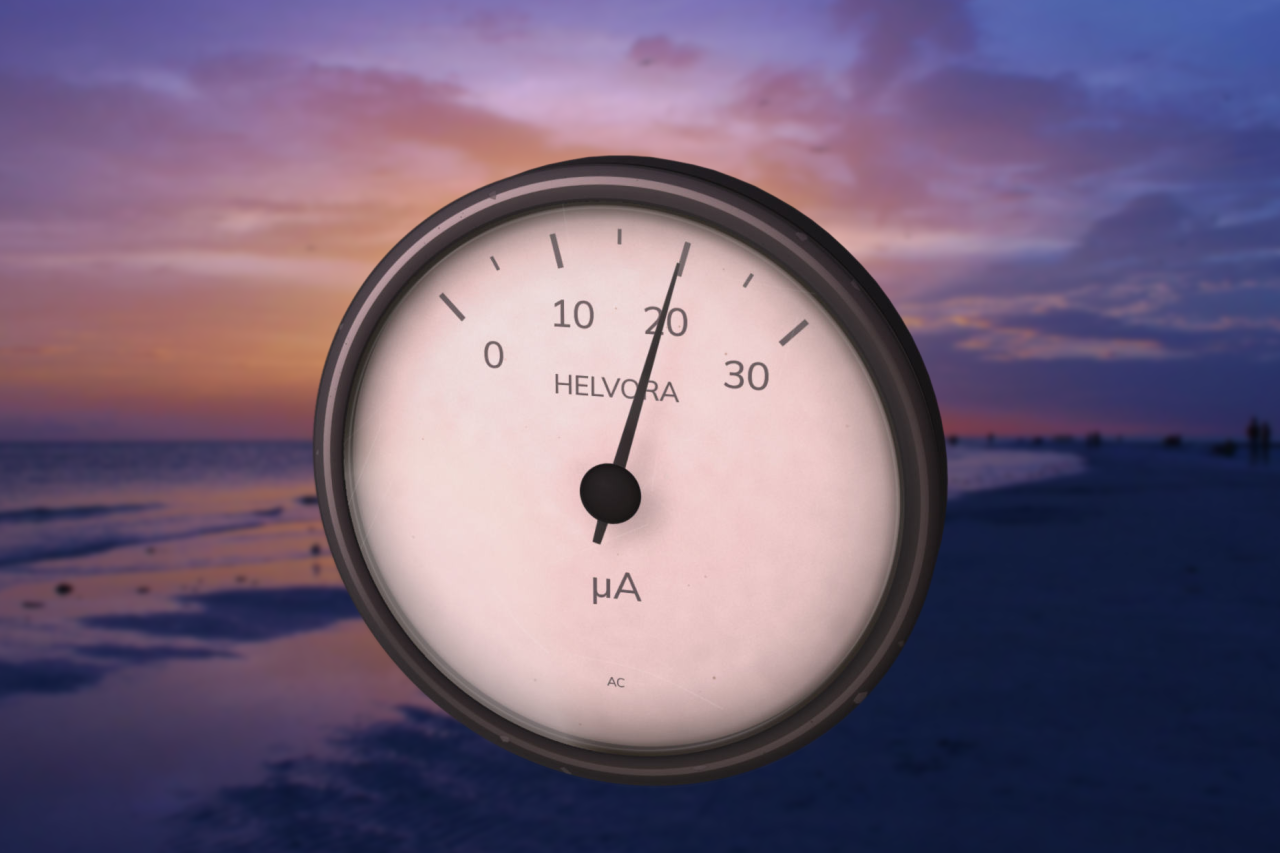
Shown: 20 µA
